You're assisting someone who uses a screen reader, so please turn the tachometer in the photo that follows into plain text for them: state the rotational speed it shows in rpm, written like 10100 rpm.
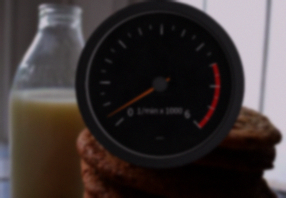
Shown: 250 rpm
